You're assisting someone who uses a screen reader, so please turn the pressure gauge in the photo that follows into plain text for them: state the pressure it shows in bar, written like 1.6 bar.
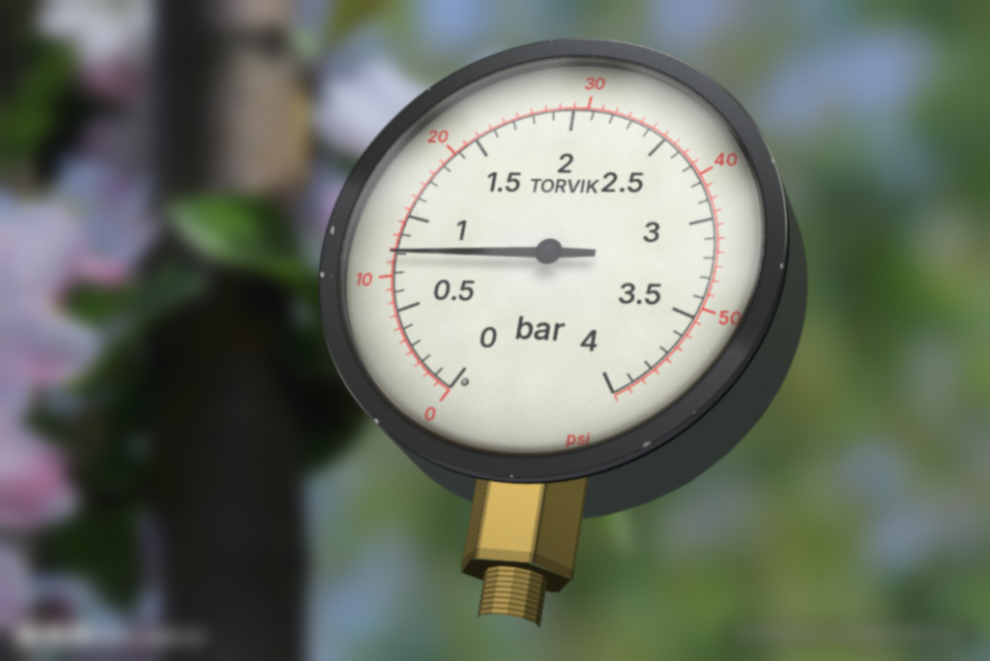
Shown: 0.8 bar
